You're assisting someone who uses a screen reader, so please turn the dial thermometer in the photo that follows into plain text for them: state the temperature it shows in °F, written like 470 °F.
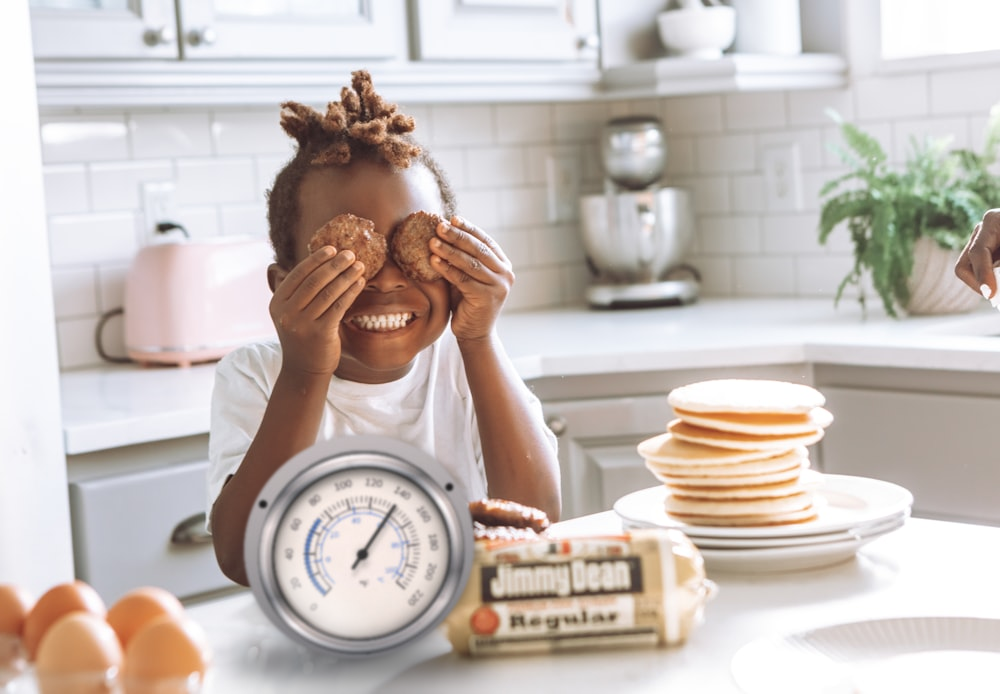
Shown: 140 °F
